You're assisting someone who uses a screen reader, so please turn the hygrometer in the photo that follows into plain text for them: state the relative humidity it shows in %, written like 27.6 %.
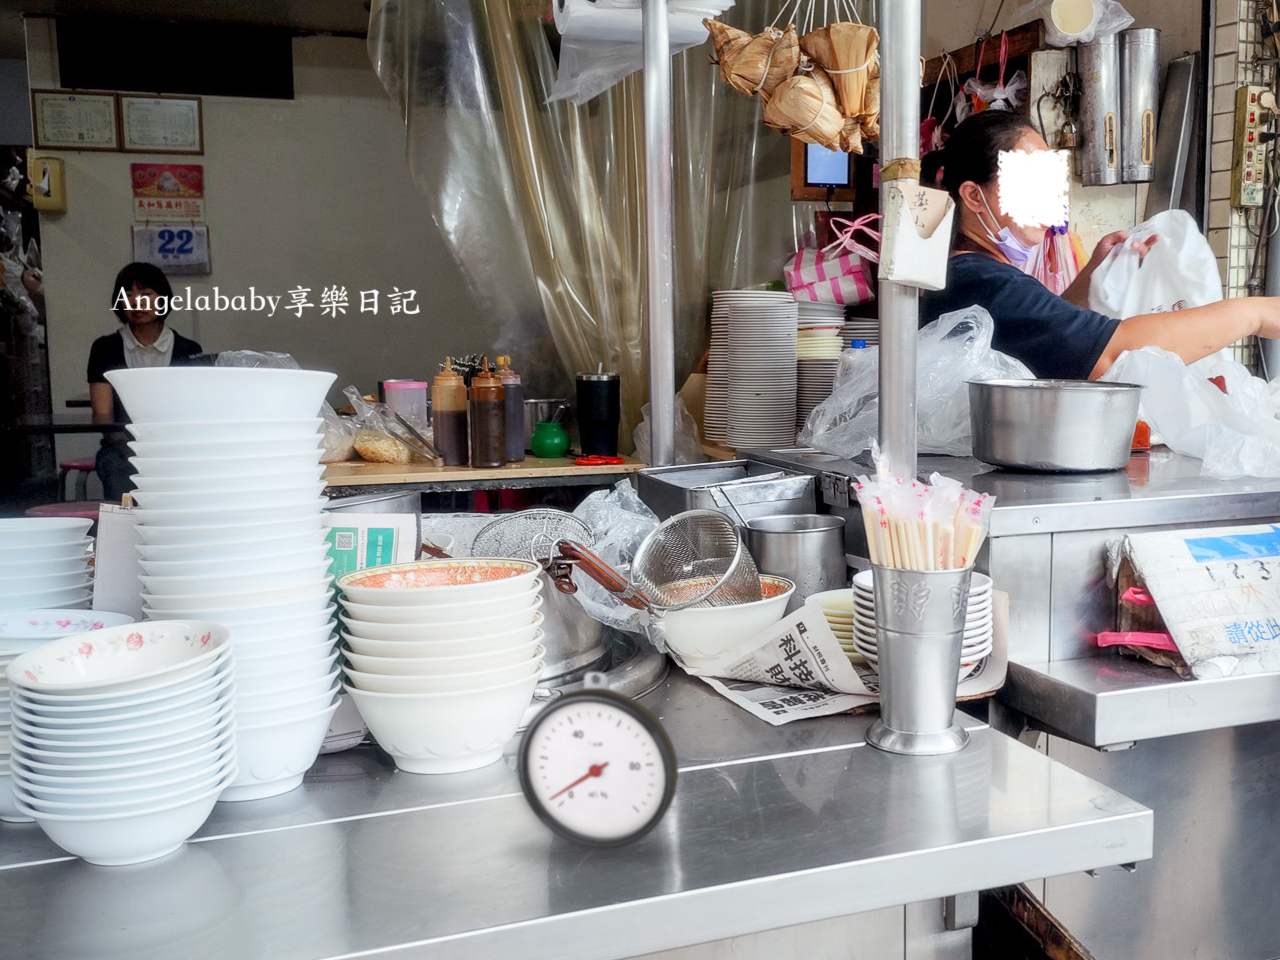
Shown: 4 %
